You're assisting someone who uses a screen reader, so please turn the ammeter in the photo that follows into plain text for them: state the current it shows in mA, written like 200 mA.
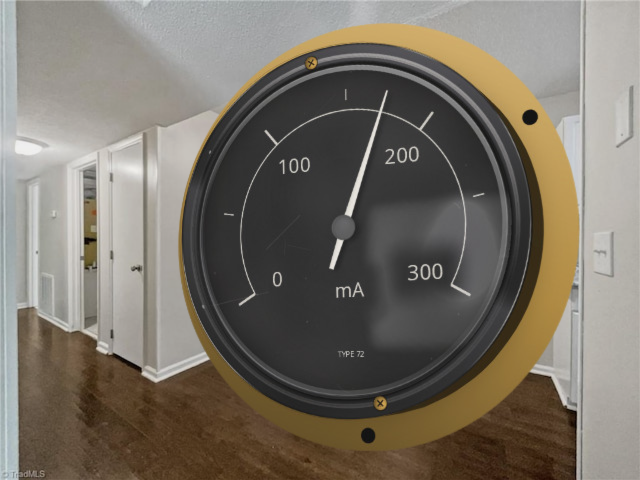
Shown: 175 mA
